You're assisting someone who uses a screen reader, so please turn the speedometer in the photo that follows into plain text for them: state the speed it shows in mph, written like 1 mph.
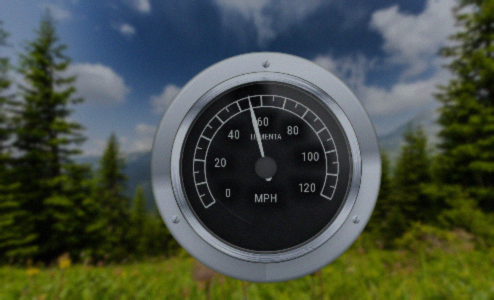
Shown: 55 mph
